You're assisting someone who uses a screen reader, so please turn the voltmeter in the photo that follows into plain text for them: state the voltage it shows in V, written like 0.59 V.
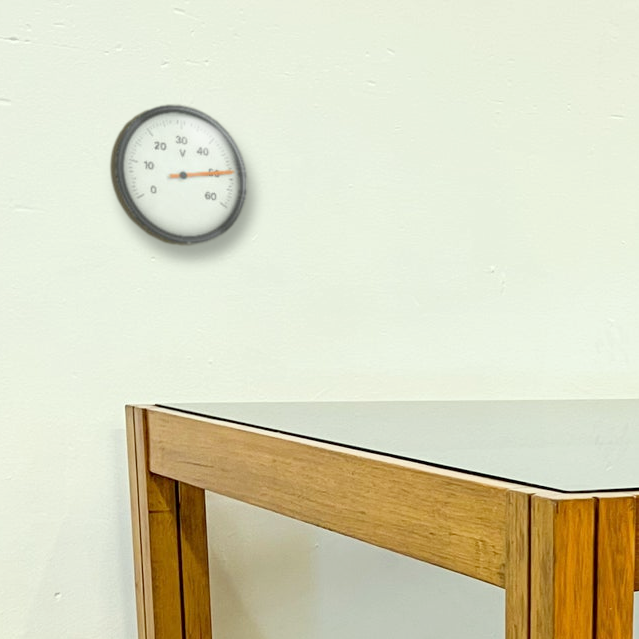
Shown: 50 V
